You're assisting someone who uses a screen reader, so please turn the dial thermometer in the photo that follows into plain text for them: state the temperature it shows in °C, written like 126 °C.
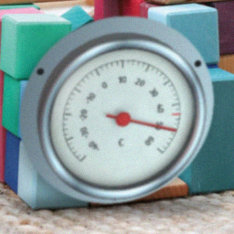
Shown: 50 °C
